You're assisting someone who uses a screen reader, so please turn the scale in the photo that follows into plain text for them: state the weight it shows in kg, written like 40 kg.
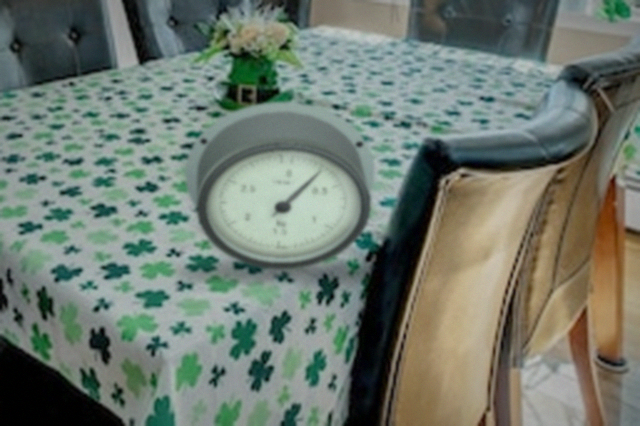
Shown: 0.25 kg
